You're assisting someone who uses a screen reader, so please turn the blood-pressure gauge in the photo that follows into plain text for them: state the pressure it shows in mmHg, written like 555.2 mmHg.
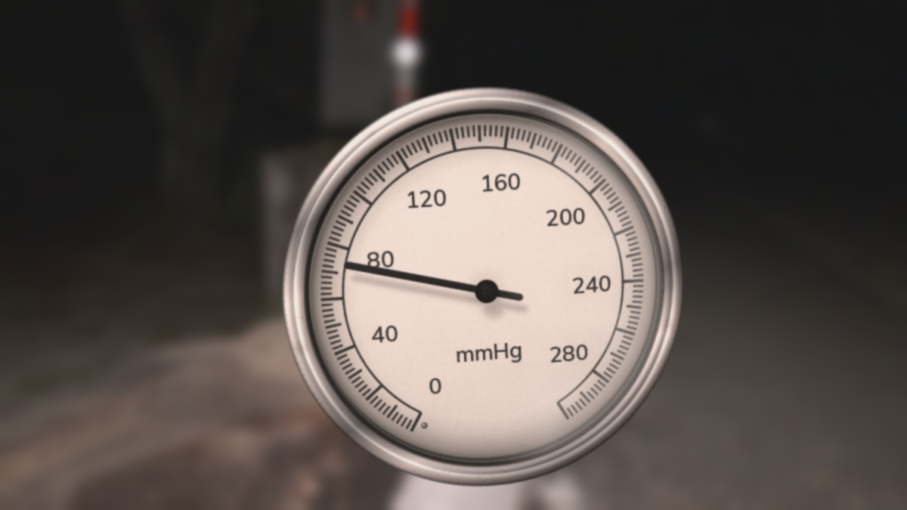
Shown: 74 mmHg
